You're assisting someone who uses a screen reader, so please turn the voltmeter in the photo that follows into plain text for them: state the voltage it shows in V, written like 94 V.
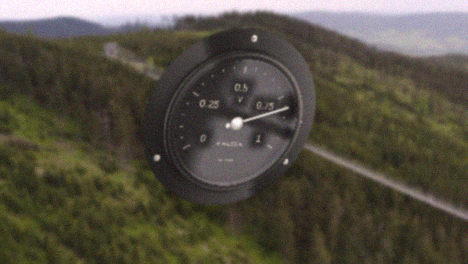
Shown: 0.8 V
